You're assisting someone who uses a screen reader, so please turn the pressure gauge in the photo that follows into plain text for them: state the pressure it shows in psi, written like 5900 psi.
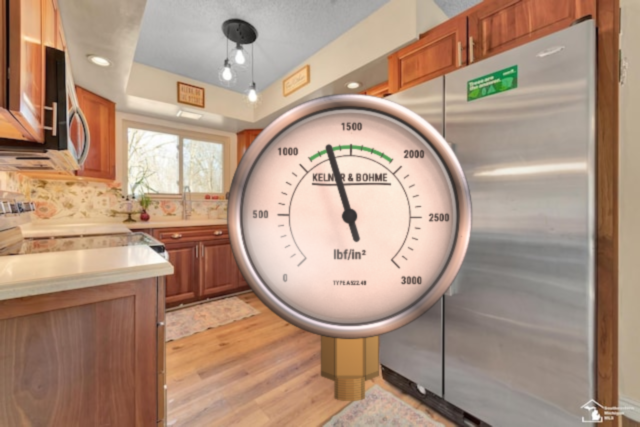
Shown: 1300 psi
